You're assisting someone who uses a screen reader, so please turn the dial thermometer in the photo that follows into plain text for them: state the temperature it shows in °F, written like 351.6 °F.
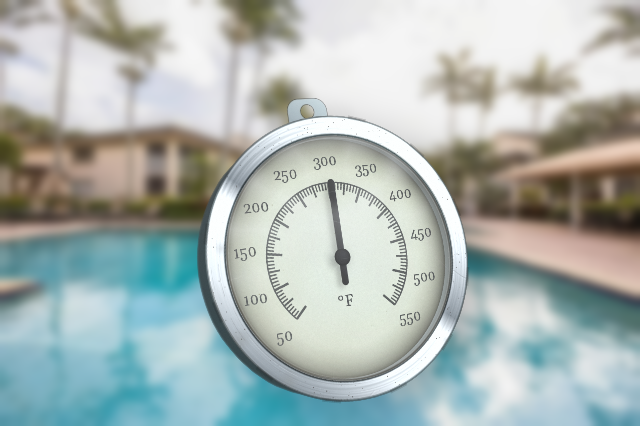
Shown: 300 °F
